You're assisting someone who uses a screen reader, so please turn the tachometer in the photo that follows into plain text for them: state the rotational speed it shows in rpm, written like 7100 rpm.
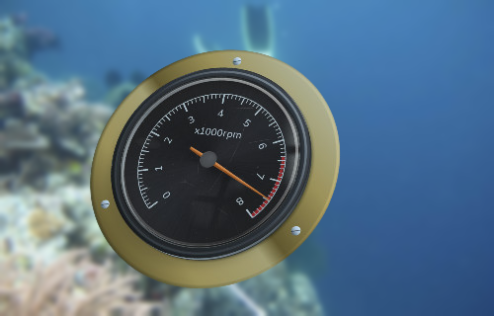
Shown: 7500 rpm
